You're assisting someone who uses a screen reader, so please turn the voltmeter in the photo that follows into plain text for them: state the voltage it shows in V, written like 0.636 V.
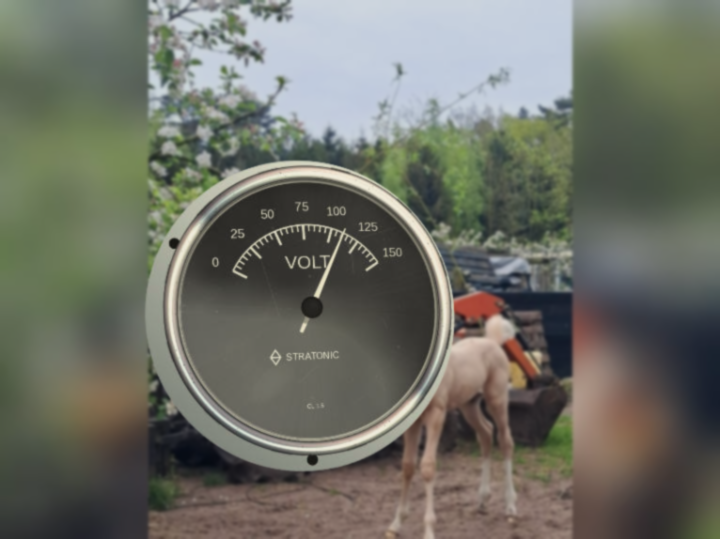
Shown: 110 V
